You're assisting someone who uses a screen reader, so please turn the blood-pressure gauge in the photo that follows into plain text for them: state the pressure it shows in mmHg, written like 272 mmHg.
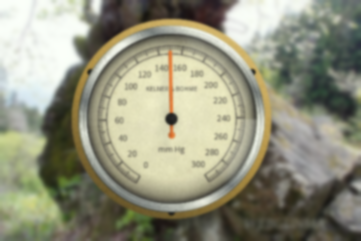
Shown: 150 mmHg
